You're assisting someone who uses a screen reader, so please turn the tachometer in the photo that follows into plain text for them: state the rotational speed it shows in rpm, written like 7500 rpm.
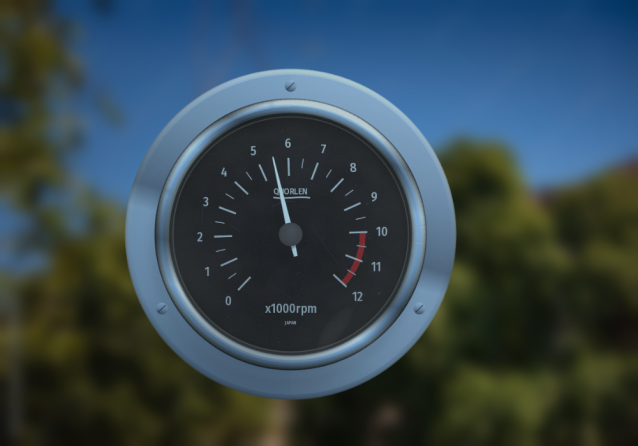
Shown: 5500 rpm
